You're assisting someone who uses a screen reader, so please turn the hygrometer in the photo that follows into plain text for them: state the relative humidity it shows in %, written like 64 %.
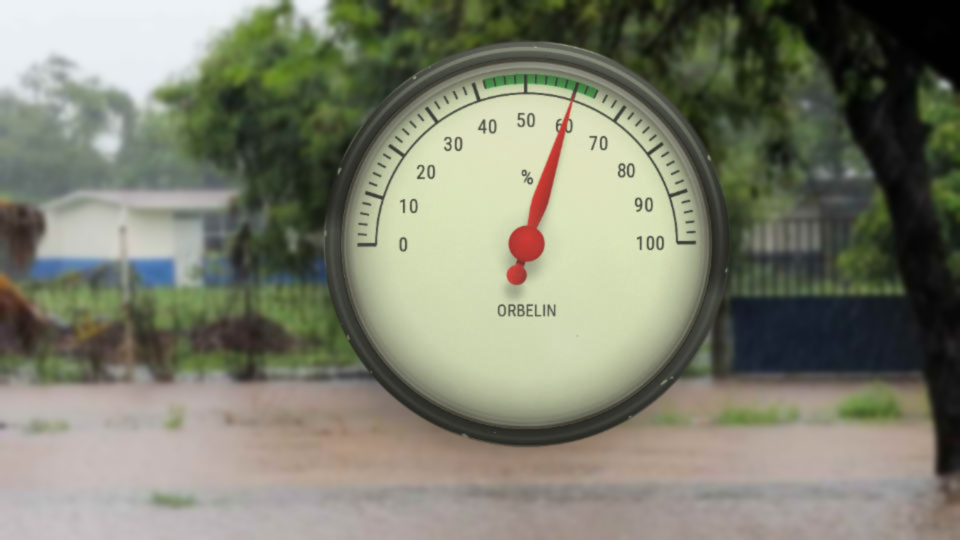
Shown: 60 %
